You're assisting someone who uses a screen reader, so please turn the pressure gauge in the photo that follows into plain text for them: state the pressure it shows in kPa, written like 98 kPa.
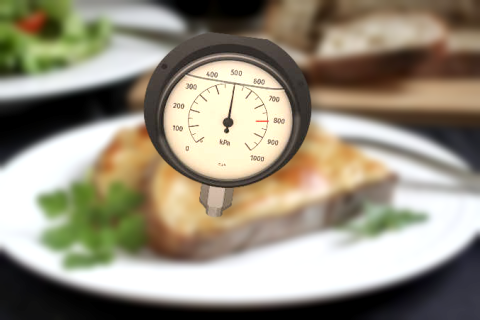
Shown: 500 kPa
